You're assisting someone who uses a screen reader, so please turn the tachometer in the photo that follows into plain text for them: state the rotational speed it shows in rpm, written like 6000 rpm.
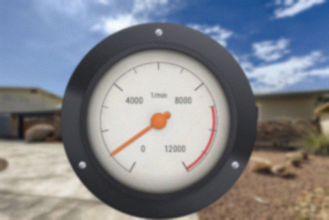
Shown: 1000 rpm
